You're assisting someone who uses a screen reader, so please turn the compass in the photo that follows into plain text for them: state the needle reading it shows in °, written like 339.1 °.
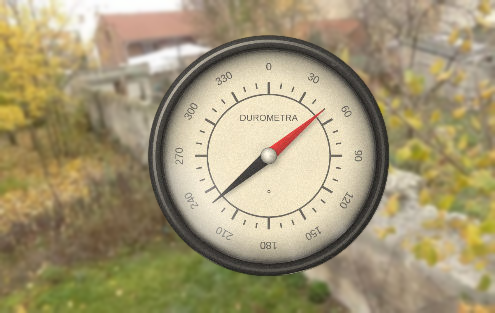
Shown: 50 °
